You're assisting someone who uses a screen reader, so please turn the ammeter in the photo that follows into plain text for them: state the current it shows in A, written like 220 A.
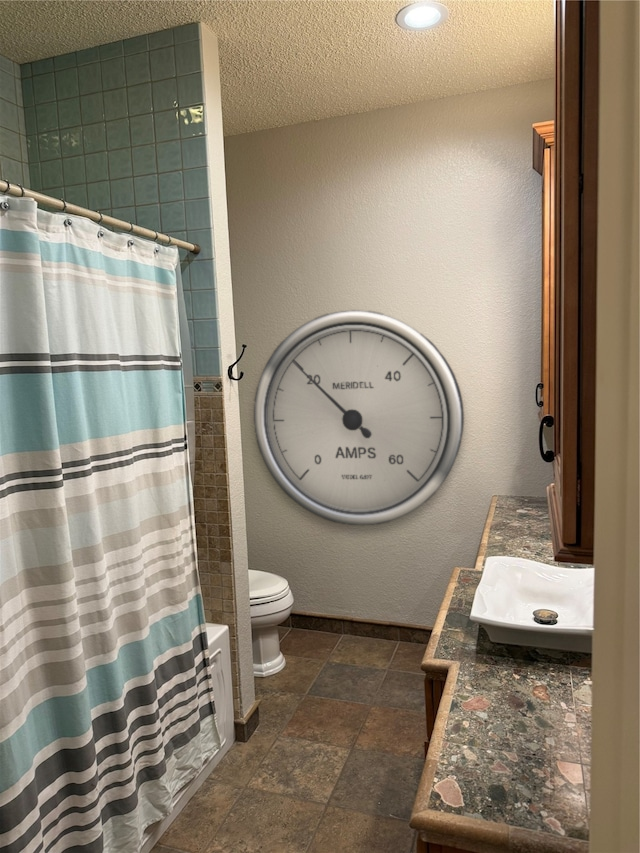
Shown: 20 A
